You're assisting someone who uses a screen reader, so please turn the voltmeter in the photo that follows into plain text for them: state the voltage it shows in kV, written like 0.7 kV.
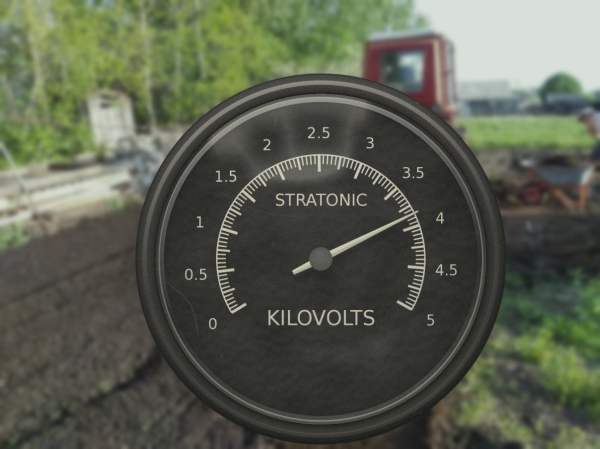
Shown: 3.85 kV
